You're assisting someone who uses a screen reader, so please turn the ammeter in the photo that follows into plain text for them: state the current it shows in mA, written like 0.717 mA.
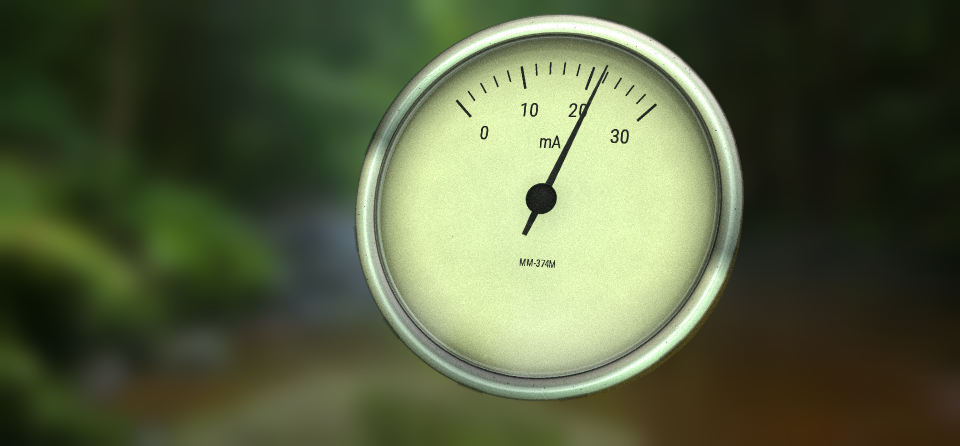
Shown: 22 mA
